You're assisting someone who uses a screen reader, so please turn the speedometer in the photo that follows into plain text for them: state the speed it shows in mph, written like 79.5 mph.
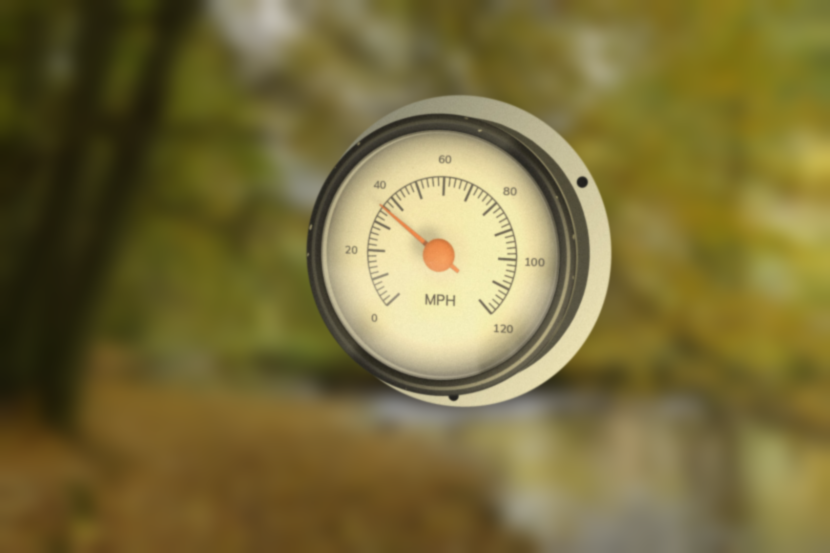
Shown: 36 mph
